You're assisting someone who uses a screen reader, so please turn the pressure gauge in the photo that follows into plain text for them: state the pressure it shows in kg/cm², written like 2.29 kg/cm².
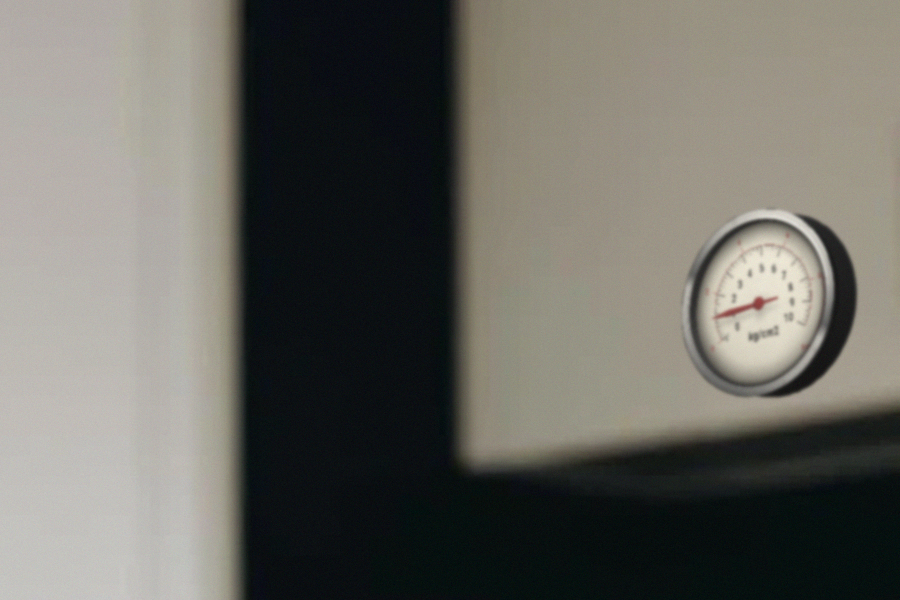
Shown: 1 kg/cm²
